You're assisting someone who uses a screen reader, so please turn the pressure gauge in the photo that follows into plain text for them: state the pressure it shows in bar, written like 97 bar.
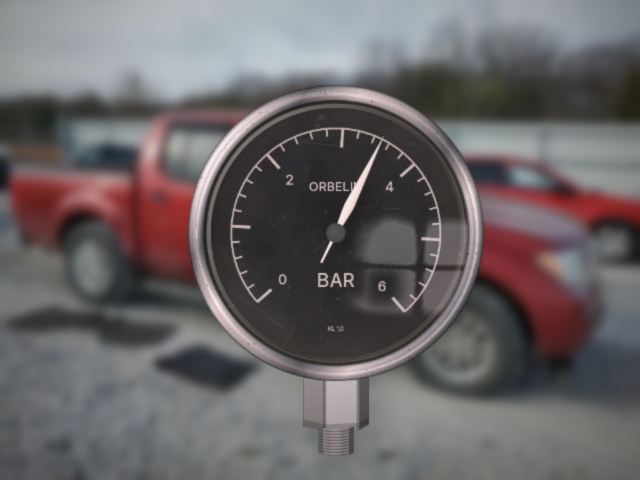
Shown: 3.5 bar
